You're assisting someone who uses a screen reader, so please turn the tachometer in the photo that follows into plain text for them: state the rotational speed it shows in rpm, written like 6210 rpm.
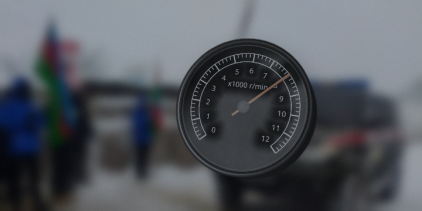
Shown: 8000 rpm
